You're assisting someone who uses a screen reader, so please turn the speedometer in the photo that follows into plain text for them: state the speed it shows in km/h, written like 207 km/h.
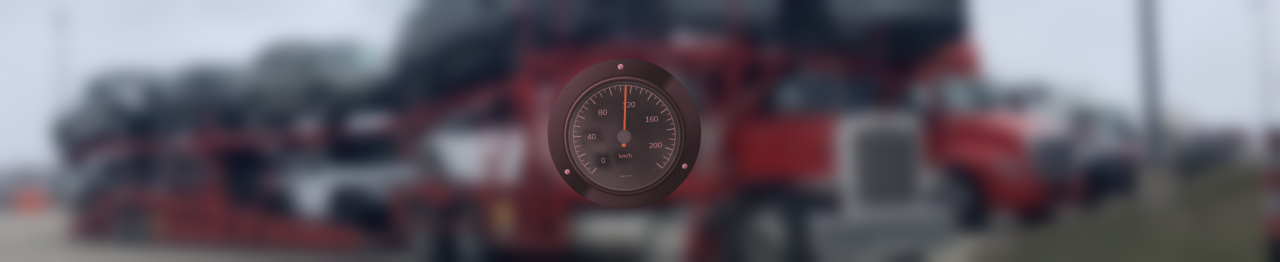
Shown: 115 km/h
